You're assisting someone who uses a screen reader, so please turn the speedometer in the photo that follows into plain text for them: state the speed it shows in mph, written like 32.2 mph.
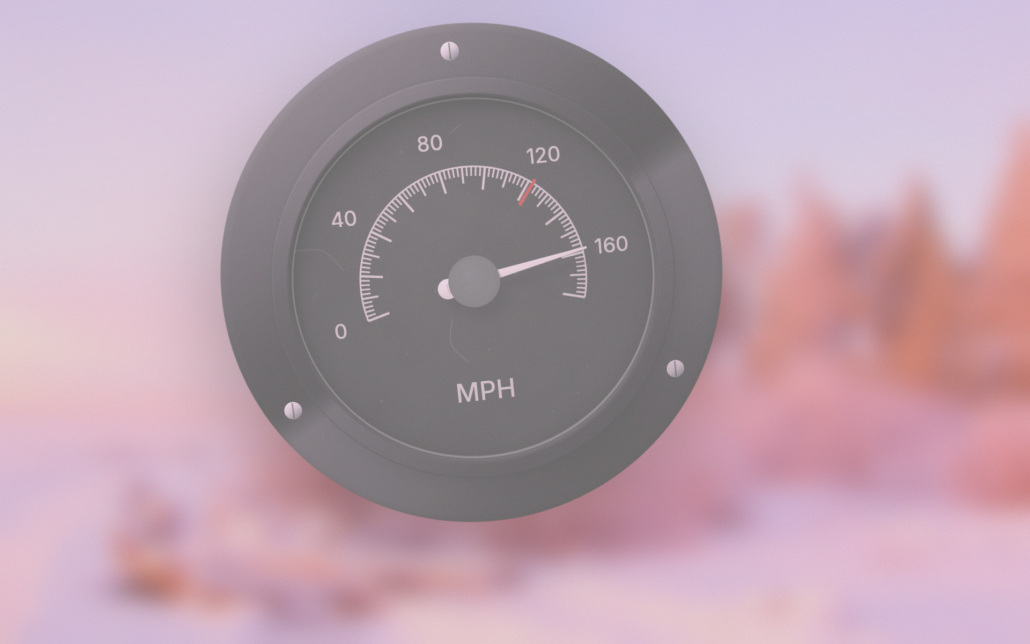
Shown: 158 mph
